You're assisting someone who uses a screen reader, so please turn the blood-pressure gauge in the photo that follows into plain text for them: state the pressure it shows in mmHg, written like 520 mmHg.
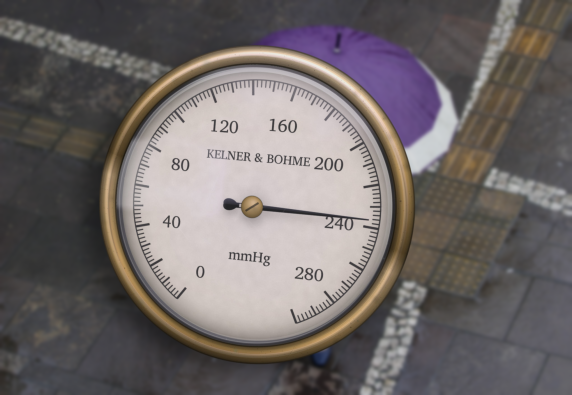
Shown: 236 mmHg
